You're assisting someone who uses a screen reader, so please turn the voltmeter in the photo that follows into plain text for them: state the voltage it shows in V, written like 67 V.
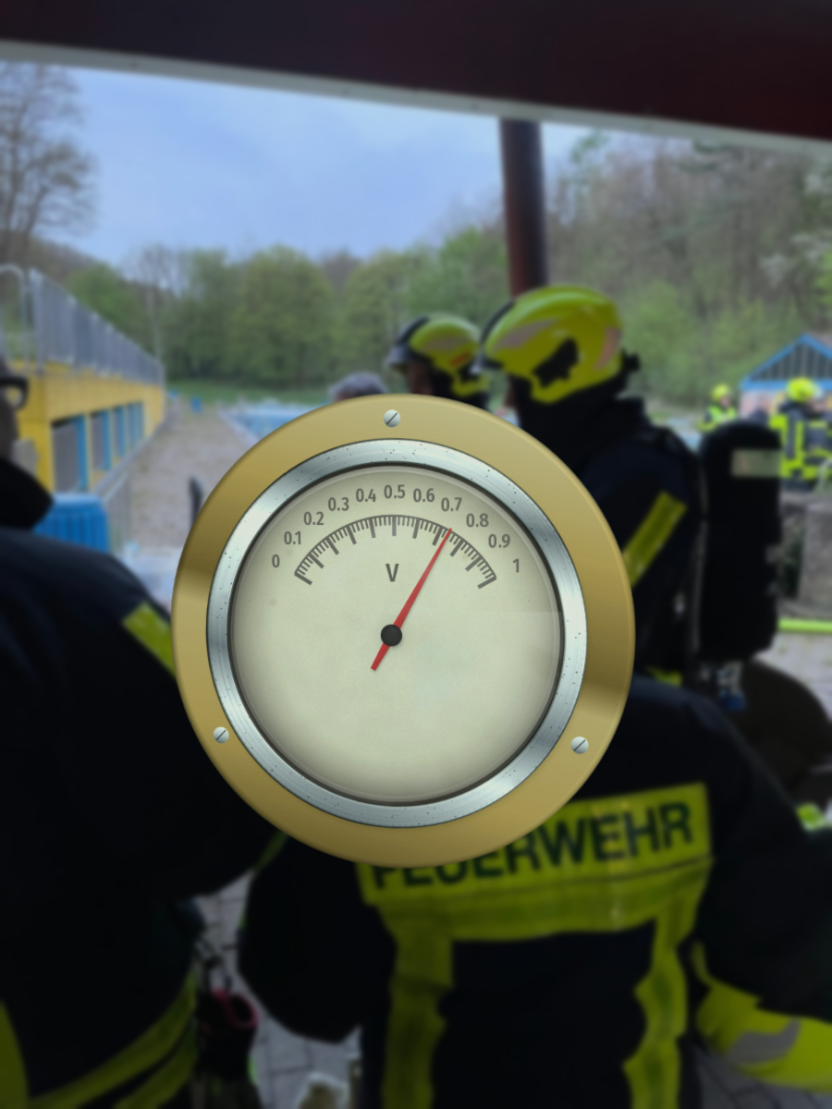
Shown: 0.74 V
